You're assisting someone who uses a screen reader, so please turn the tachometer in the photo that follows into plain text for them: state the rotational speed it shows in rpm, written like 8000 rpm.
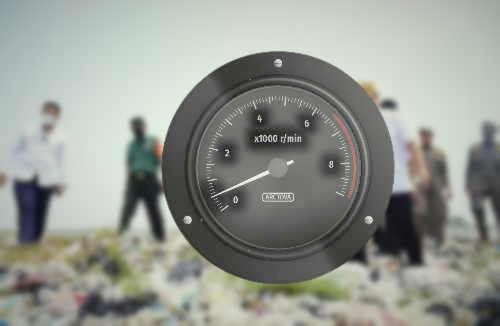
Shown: 500 rpm
